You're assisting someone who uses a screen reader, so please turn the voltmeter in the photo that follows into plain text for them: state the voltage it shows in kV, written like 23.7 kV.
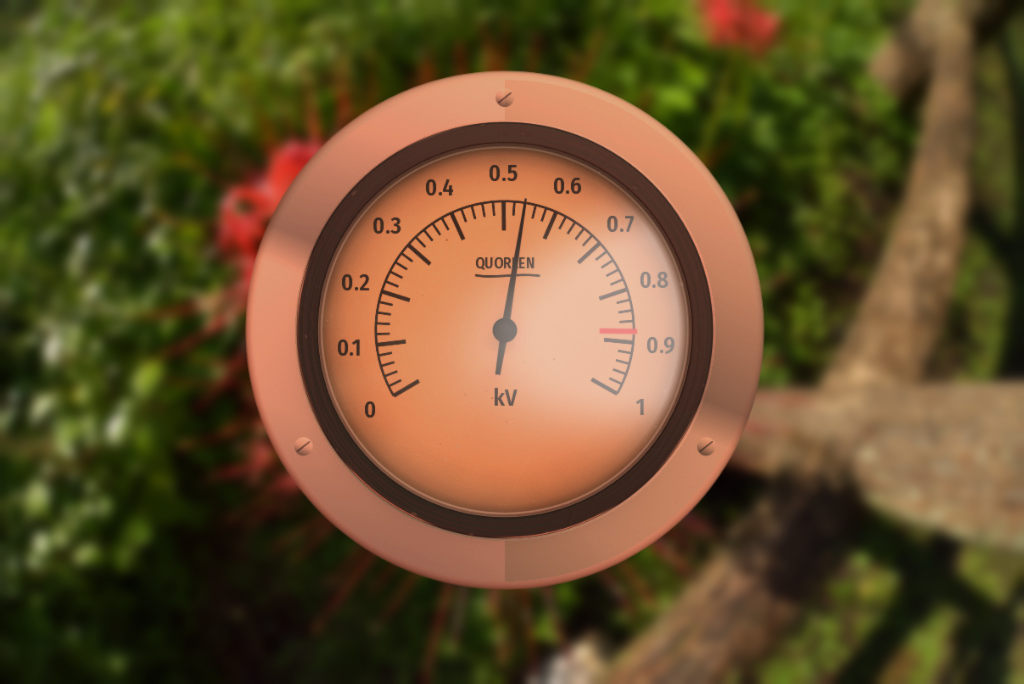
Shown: 0.54 kV
